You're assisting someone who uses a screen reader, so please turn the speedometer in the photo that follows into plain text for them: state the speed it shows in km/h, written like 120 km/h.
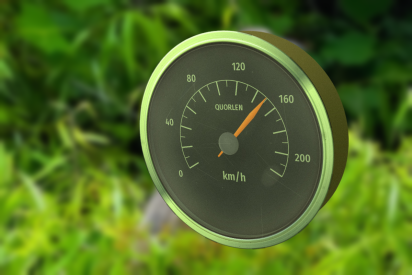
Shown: 150 km/h
